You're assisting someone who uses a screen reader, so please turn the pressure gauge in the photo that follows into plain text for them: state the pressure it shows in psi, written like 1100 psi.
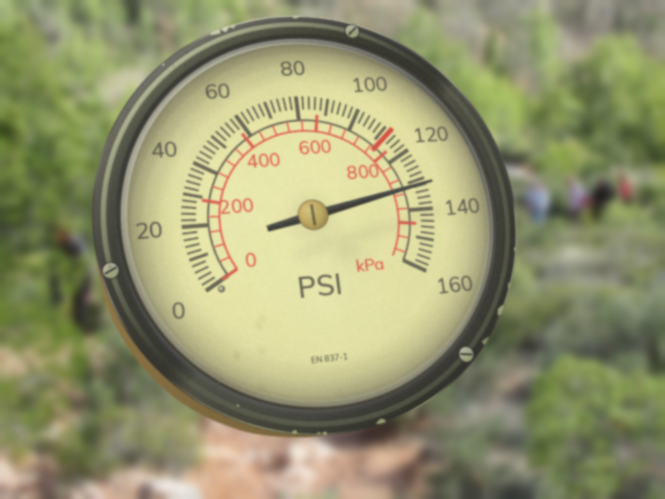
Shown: 132 psi
